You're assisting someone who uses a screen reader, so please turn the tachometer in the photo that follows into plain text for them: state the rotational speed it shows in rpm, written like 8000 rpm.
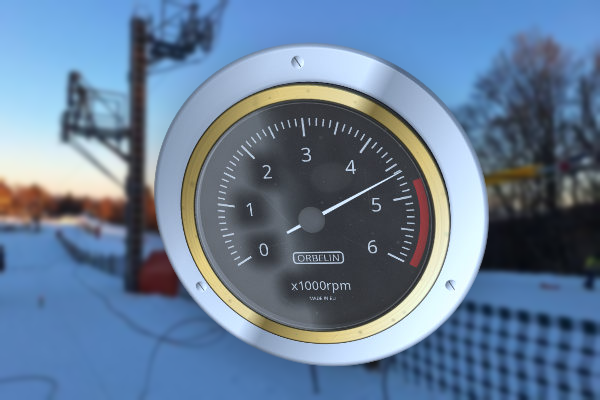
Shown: 4600 rpm
